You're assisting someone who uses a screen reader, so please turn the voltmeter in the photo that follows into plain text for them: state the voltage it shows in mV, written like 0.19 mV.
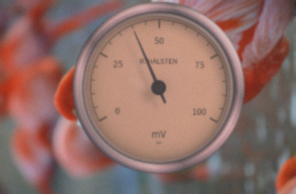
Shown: 40 mV
